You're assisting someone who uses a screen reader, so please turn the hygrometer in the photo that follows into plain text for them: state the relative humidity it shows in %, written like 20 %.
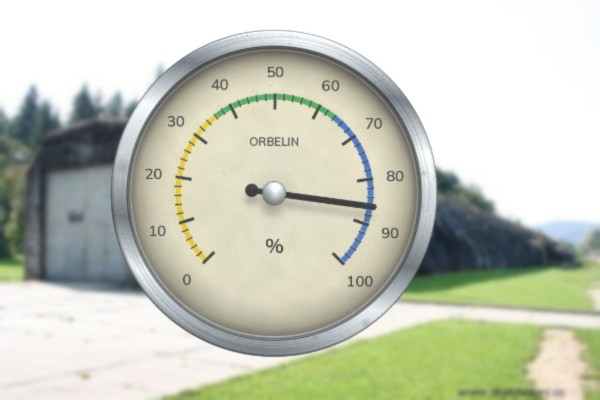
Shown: 86 %
